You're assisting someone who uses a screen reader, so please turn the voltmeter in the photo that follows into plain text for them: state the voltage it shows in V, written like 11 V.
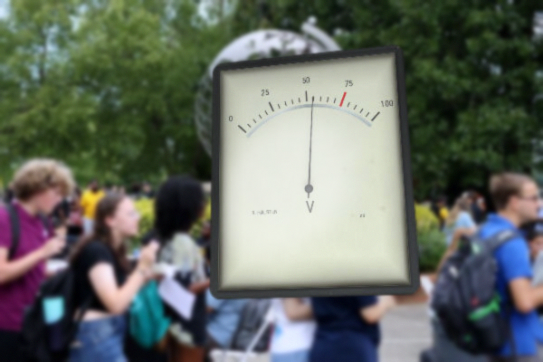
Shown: 55 V
